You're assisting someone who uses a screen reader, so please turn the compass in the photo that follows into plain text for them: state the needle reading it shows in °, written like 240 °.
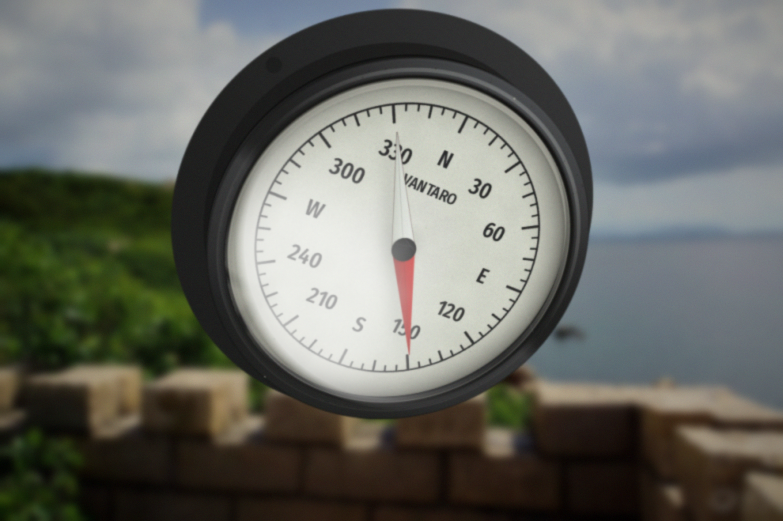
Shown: 150 °
